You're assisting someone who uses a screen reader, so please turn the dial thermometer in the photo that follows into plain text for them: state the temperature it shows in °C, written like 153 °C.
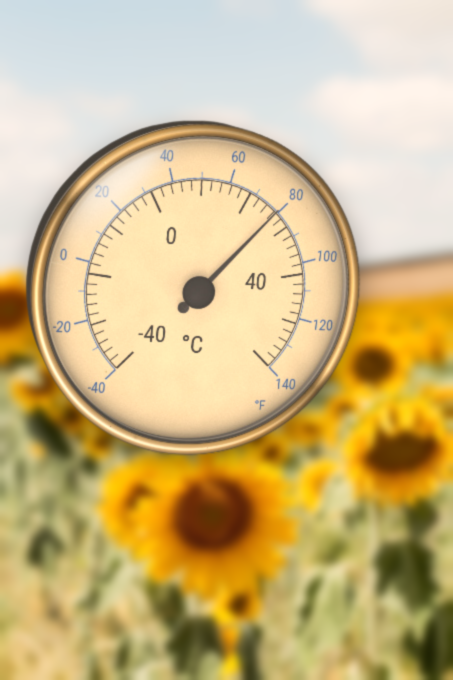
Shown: 26 °C
